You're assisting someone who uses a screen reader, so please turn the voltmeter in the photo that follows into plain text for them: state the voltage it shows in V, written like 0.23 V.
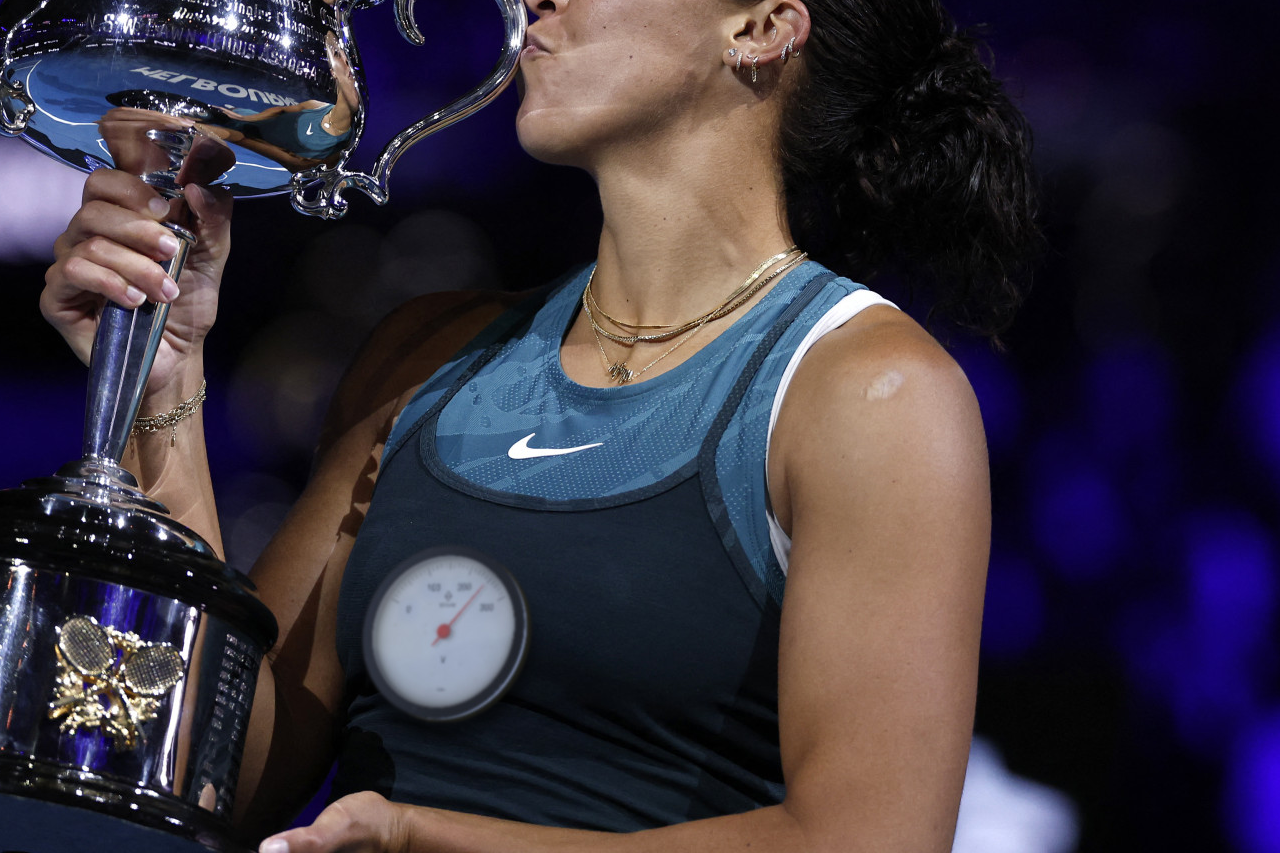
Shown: 250 V
